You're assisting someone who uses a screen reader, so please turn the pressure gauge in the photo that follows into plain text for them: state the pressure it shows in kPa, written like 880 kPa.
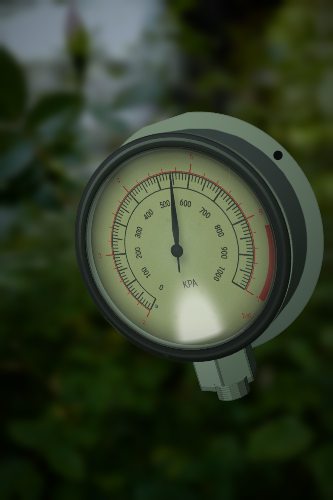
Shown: 550 kPa
